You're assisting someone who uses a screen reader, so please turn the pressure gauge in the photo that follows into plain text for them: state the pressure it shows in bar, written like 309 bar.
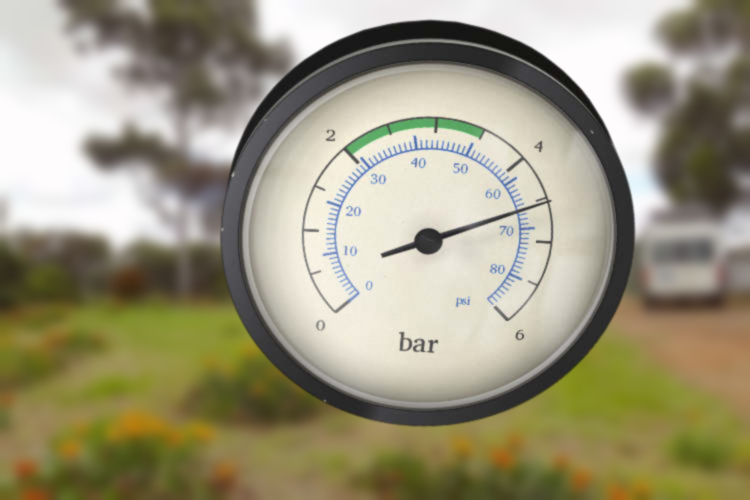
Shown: 4.5 bar
